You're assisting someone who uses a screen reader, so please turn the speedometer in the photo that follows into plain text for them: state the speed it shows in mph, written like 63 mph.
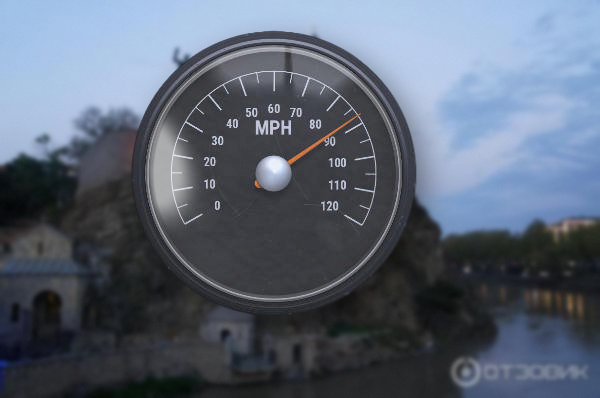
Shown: 87.5 mph
